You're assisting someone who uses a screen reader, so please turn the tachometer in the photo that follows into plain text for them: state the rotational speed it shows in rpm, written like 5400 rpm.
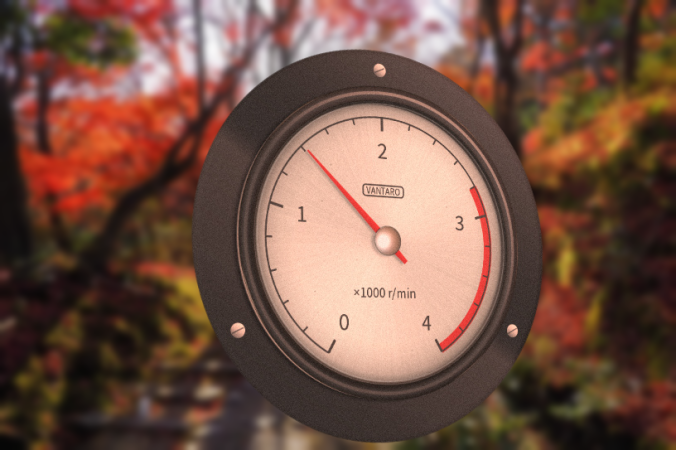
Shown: 1400 rpm
